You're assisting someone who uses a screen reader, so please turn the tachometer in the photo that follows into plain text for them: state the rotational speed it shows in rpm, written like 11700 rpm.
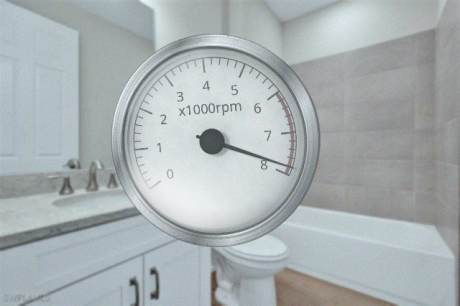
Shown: 7800 rpm
